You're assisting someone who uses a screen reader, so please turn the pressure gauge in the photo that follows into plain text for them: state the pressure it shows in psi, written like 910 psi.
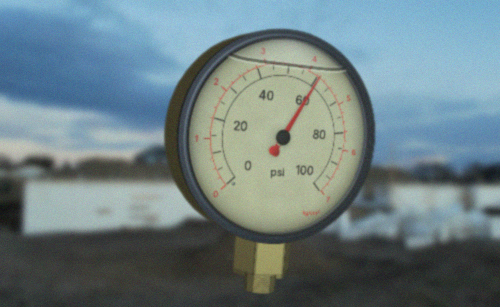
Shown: 60 psi
